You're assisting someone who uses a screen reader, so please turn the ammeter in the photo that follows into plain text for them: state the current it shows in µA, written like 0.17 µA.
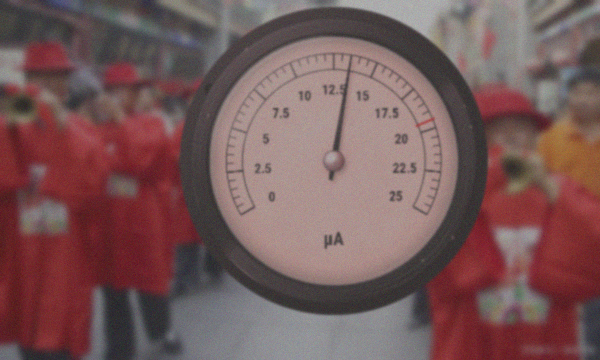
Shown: 13.5 µA
